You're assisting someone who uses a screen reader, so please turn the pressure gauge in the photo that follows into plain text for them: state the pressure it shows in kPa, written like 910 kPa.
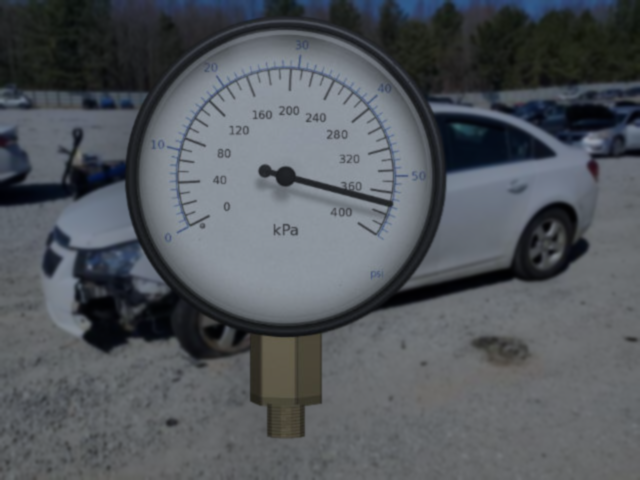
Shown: 370 kPa
